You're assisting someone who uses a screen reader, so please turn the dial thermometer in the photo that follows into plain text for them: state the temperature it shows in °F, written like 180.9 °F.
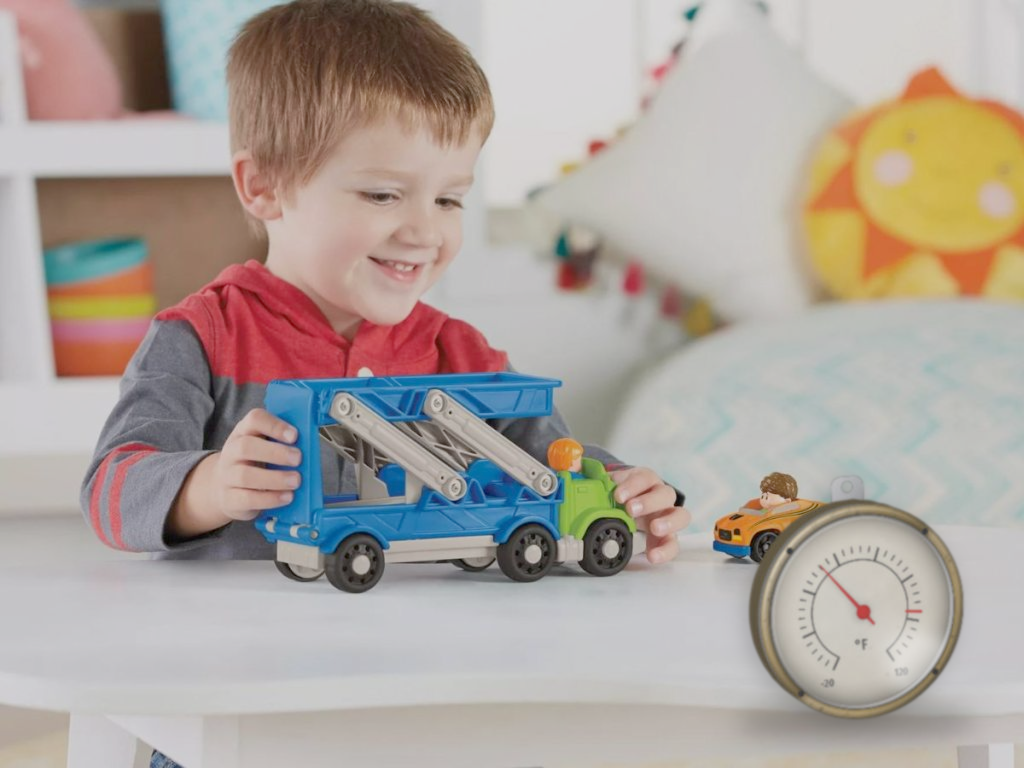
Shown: 32 °F
